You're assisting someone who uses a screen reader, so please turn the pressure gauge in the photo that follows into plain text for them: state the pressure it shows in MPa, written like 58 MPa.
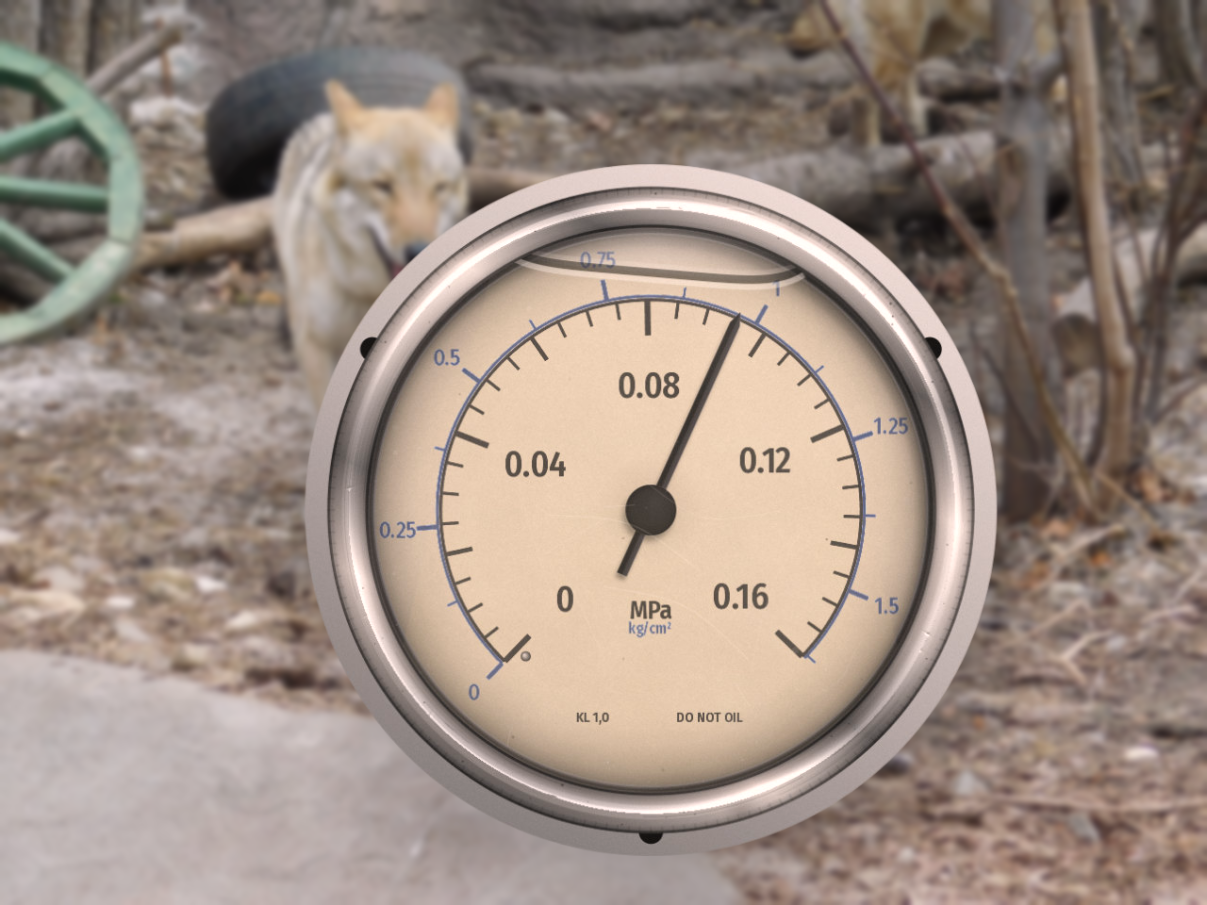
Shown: 0.095 MPa
